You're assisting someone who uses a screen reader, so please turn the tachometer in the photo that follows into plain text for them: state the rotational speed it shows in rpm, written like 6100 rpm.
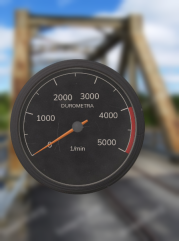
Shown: 0 rpm
